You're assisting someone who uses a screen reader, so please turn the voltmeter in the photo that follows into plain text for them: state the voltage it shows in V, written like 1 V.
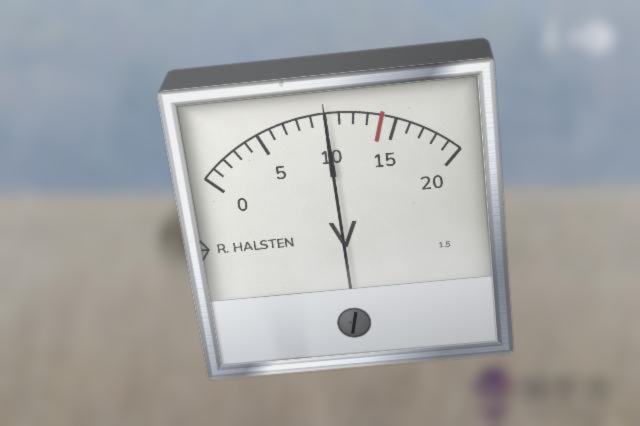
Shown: 10 V
